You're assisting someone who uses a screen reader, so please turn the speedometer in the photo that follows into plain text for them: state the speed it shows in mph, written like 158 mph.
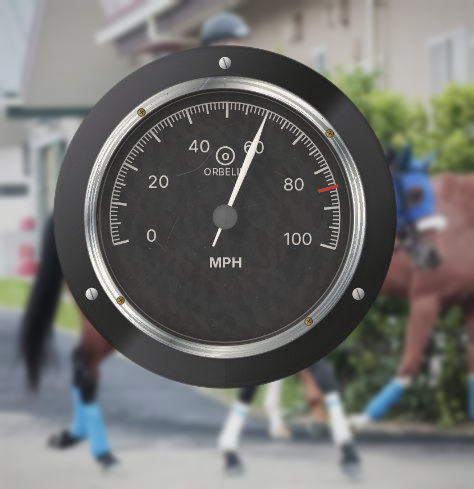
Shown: 60 mph
